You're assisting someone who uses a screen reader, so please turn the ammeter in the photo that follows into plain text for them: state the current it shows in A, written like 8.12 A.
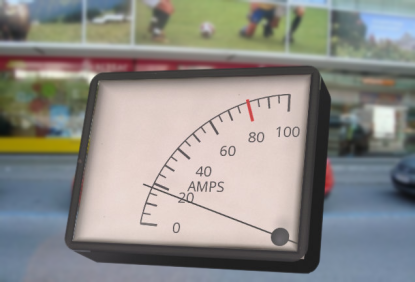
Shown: 17.5 A
